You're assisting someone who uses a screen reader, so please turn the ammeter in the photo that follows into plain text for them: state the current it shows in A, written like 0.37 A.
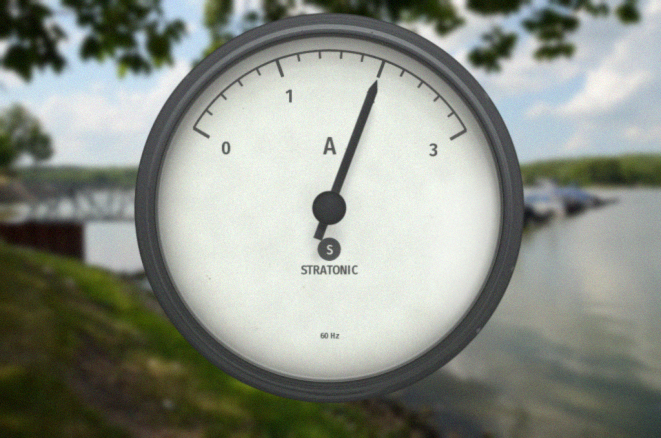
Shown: 2 A
